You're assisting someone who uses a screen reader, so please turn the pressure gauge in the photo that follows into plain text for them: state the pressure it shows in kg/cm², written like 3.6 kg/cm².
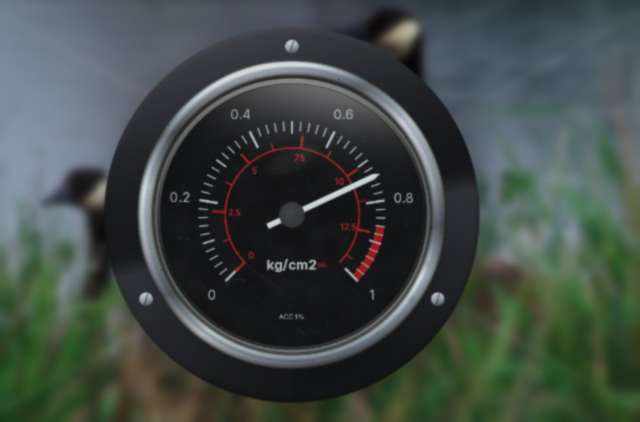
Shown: 0.74 kg/cm²
